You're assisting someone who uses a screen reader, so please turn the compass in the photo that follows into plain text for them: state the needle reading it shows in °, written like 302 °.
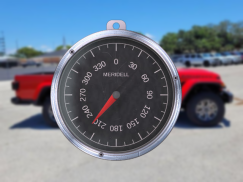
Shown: 220 °
